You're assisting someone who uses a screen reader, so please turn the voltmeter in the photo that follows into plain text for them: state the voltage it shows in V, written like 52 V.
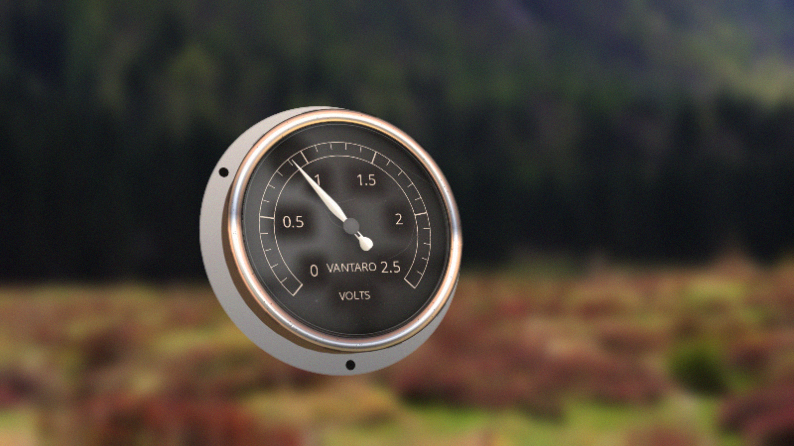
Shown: 0.9 V
